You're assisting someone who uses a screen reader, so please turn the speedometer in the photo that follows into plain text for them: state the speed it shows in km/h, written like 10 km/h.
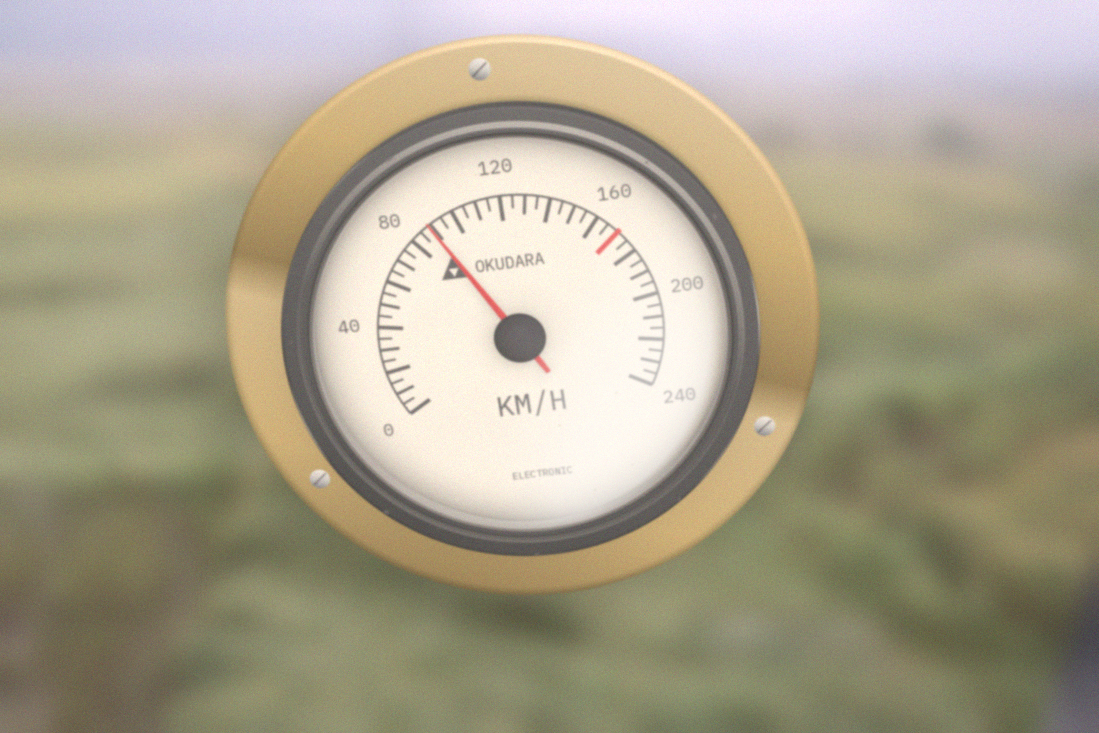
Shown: 90 km/h
